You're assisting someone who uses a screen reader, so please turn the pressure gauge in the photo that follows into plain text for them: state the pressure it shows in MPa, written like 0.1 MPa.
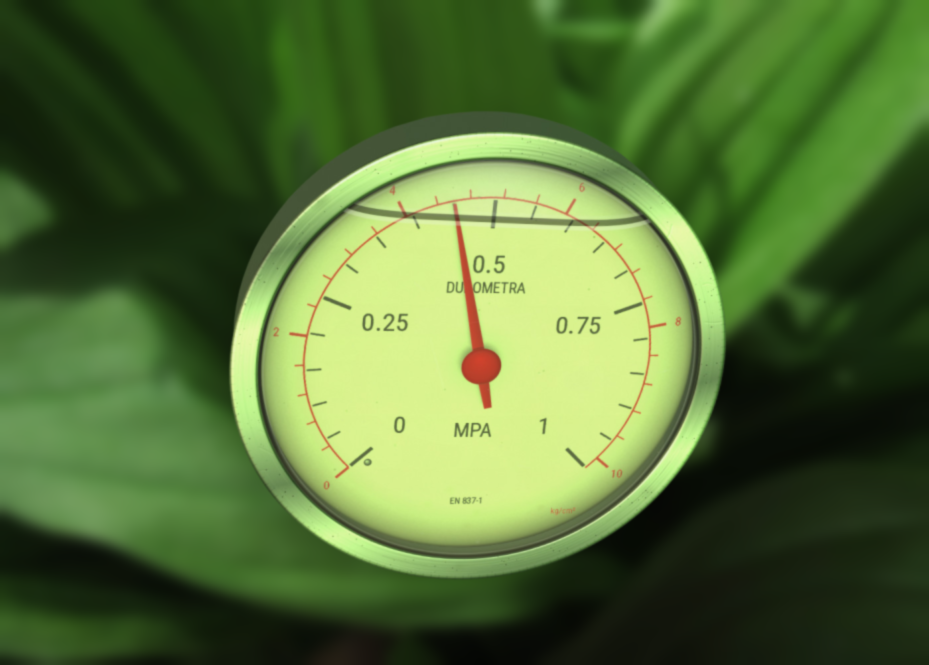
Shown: 0.45 MPa
